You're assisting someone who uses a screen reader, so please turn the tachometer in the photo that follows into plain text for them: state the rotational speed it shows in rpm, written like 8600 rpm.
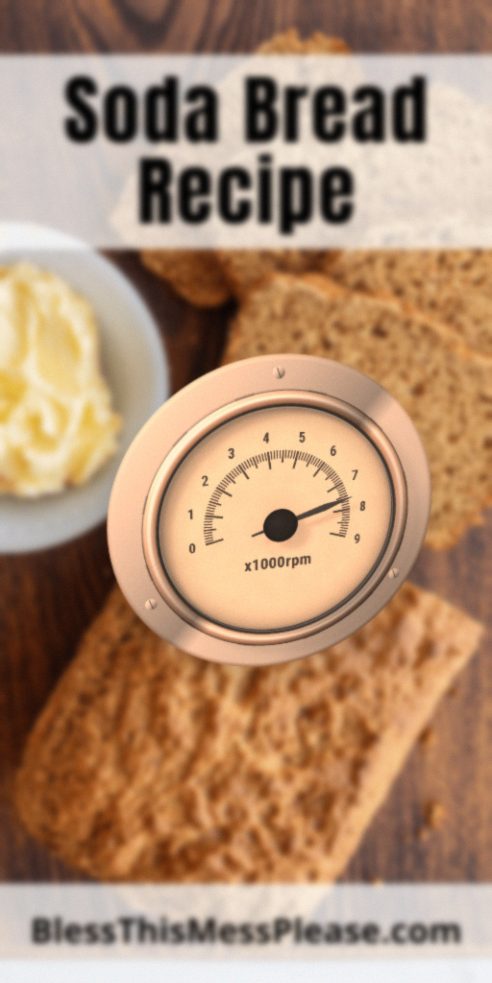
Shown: 7500 rpm
